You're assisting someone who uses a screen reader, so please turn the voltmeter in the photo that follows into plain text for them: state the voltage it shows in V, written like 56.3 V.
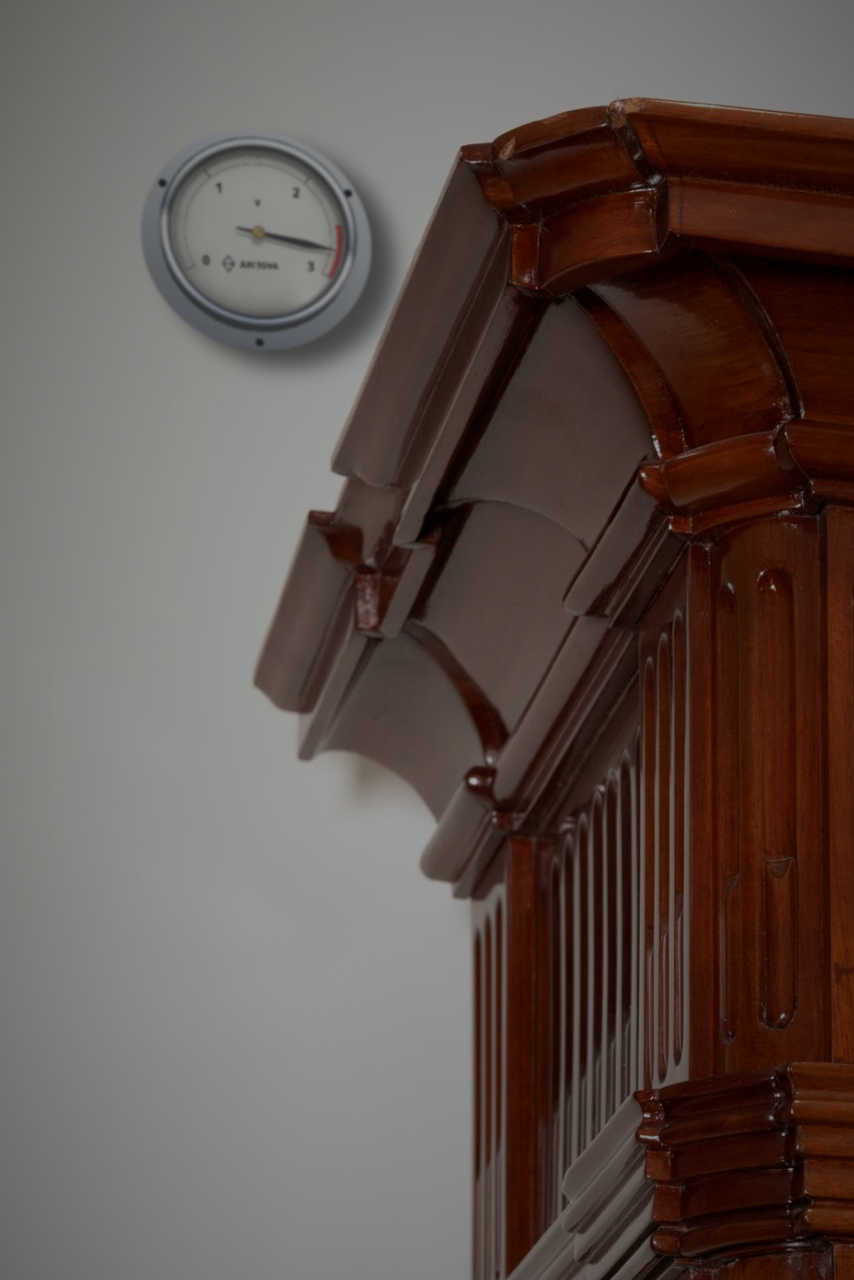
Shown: 2.75 V
